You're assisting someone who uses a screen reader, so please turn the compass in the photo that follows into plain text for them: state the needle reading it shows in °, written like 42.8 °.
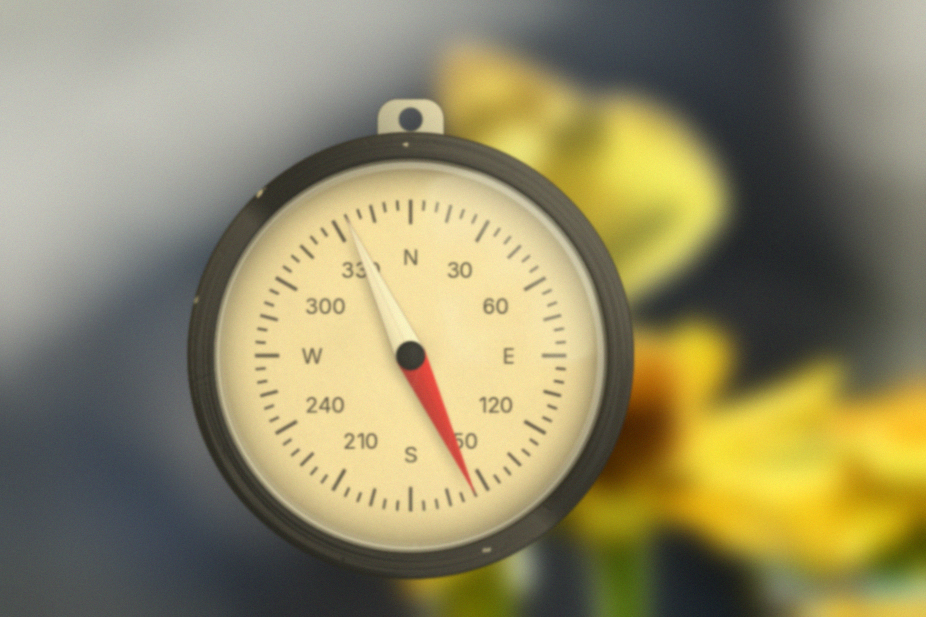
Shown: 155 °
